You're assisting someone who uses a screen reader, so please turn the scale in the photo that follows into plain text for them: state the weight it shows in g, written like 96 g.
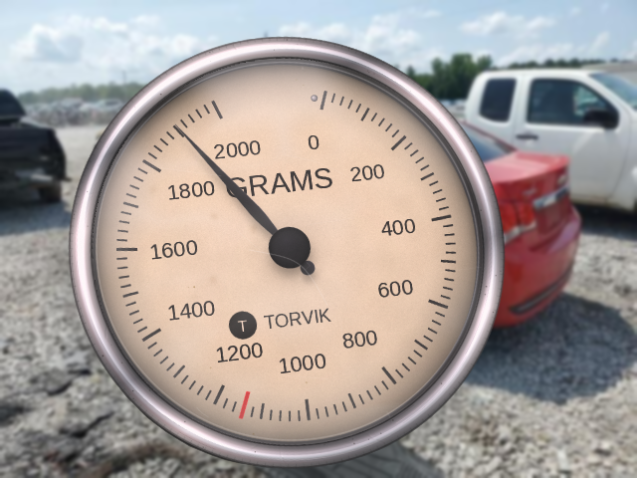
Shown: 1900 g
